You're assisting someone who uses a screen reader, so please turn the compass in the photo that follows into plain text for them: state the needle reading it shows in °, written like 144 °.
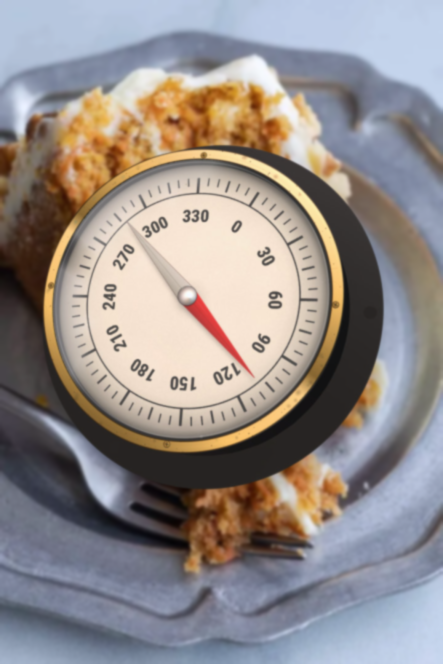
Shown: 107.5 °
